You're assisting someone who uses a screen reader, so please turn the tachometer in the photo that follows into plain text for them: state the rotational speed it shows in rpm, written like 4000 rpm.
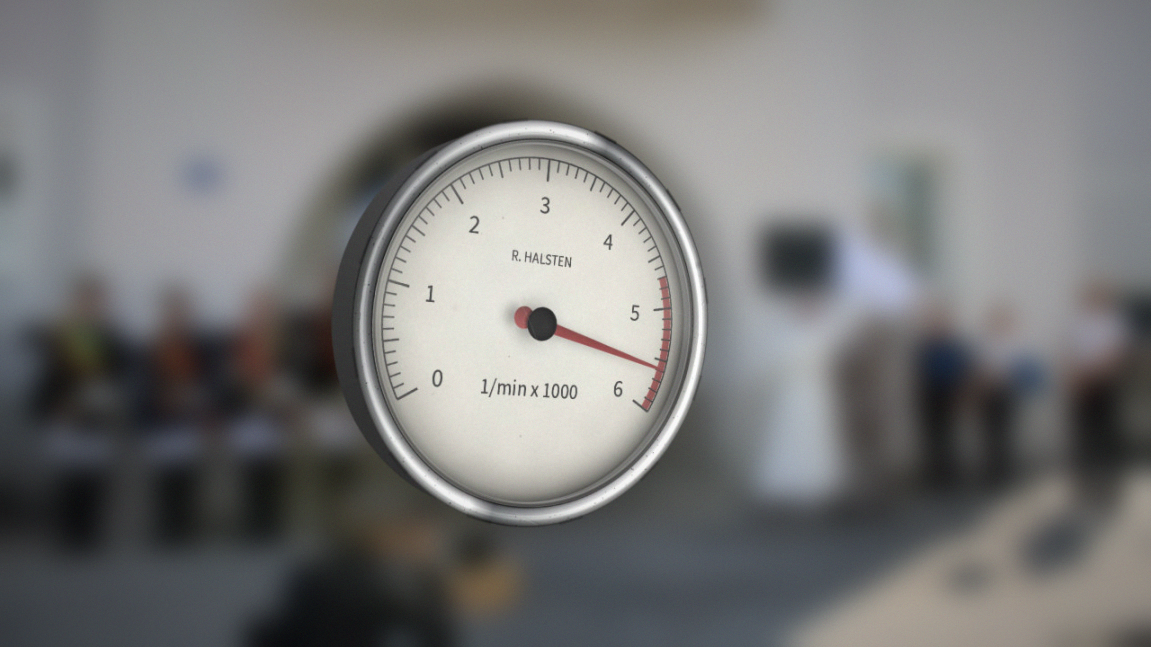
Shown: 5600 rpm
